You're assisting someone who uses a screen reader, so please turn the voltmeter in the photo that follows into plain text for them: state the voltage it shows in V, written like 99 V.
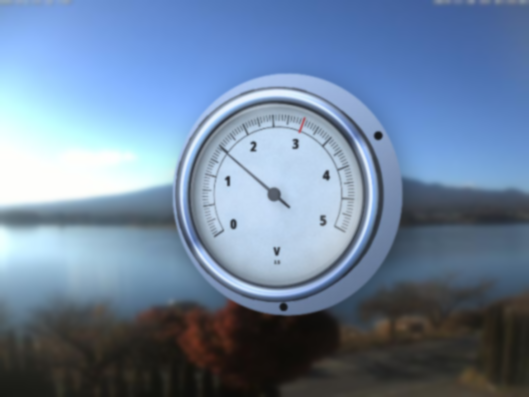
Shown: 1.5 V
